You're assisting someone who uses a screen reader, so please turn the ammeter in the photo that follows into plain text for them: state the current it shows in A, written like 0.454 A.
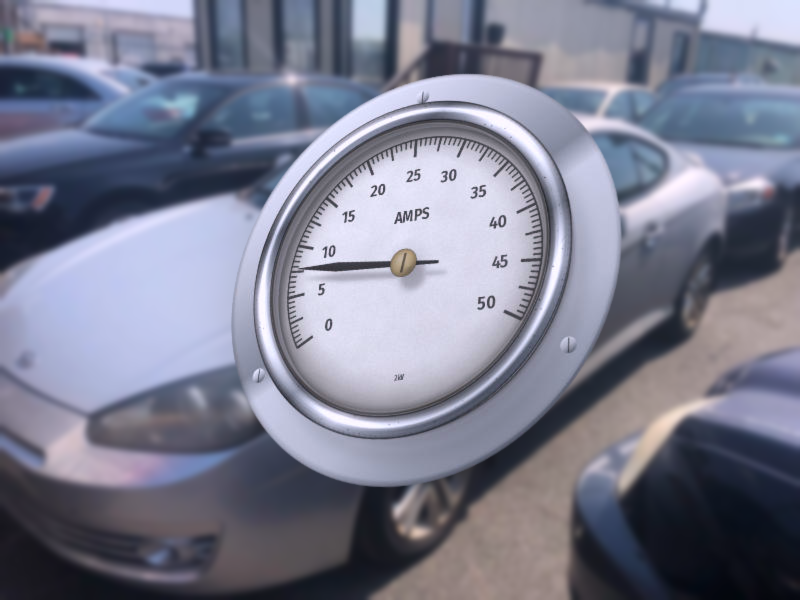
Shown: 7.5 A
